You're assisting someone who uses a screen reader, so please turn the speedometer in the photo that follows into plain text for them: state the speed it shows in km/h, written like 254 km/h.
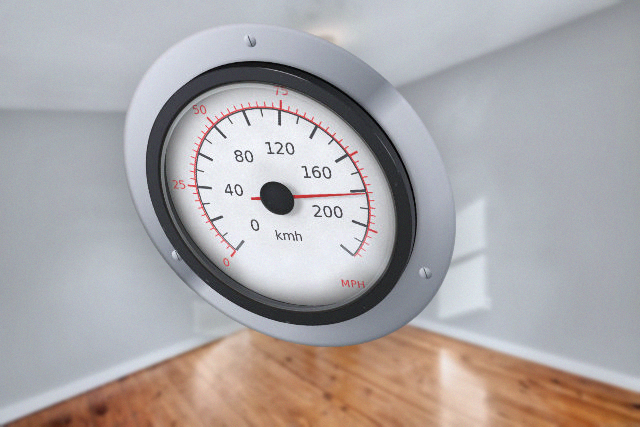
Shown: 180 km/h
